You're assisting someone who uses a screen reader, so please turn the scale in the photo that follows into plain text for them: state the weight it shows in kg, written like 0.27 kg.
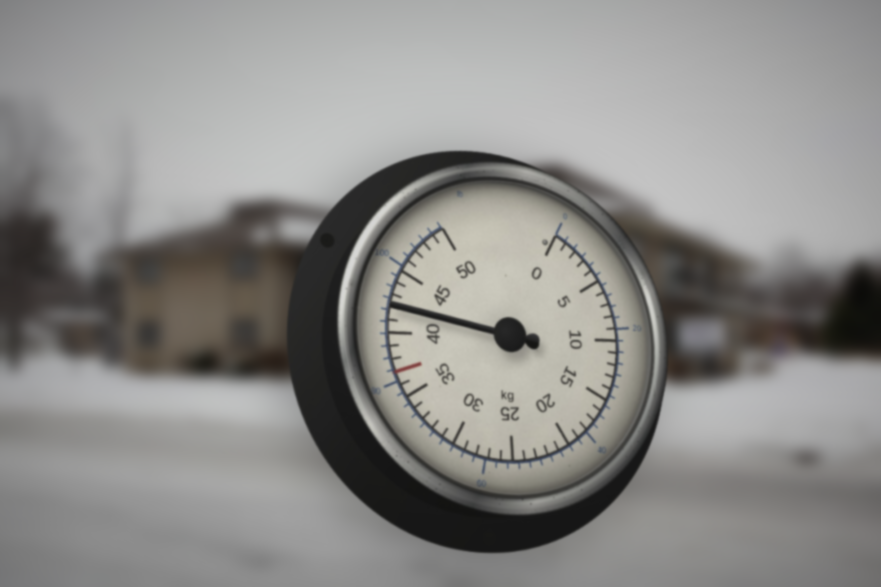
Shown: 42 kg
